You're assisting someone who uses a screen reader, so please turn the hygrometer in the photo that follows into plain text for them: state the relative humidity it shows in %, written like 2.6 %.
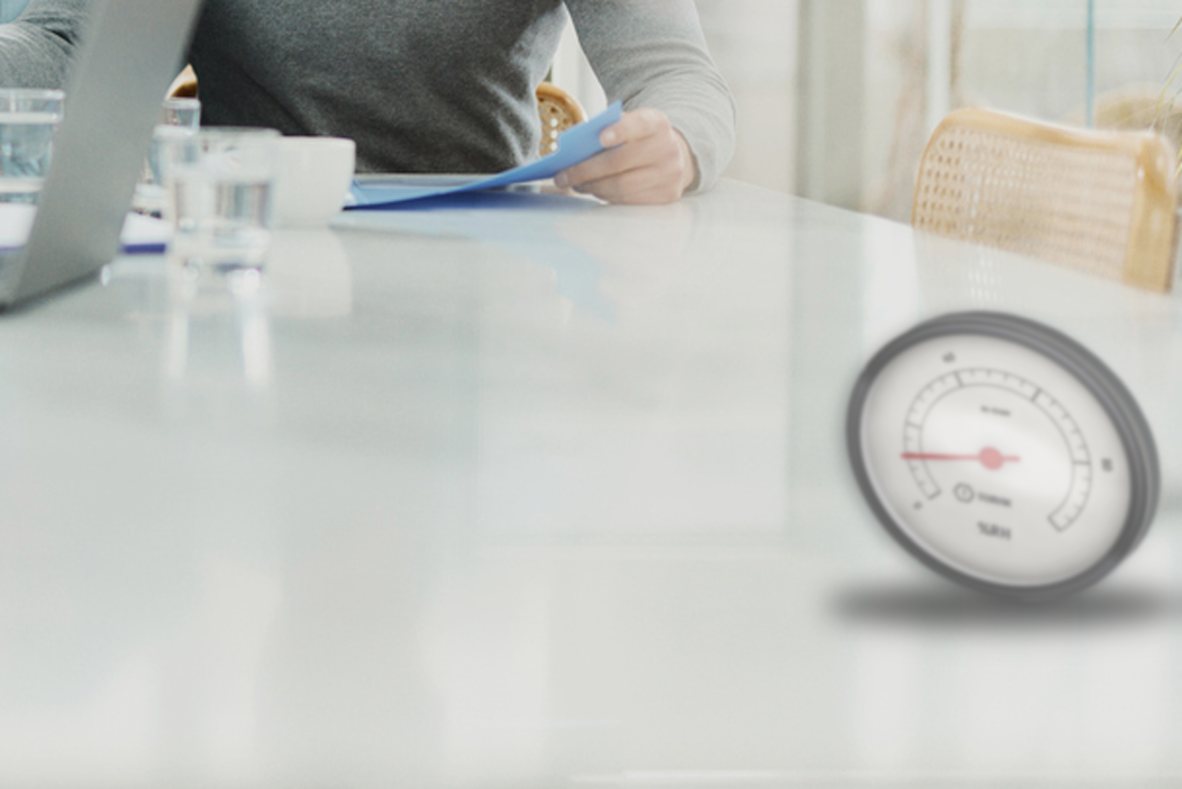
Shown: 12 %
